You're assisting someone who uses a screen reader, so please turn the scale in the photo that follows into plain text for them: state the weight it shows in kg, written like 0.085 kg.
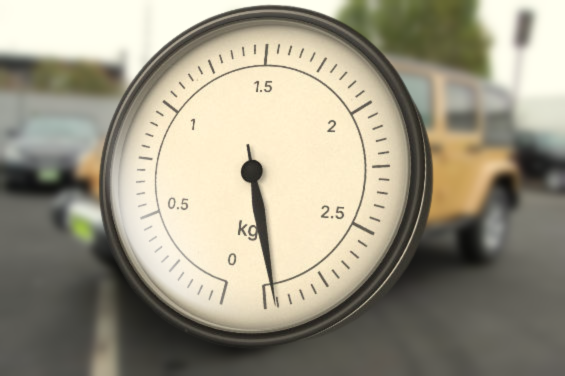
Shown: 2.95 kg
